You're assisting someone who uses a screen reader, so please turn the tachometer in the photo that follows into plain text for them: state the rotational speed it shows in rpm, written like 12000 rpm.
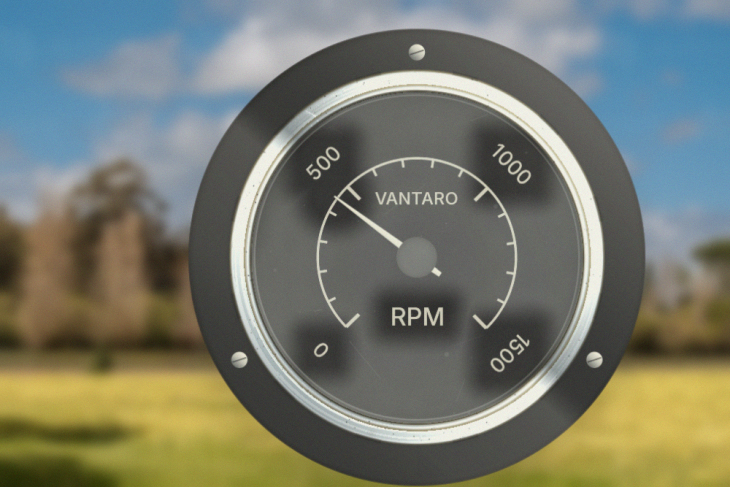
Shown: 450 rpm
